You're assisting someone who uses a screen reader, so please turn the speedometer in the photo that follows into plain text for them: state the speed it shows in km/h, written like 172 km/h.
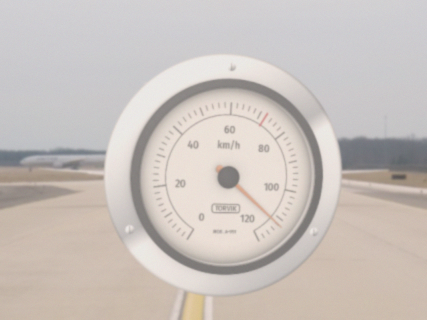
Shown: 112 km/h
